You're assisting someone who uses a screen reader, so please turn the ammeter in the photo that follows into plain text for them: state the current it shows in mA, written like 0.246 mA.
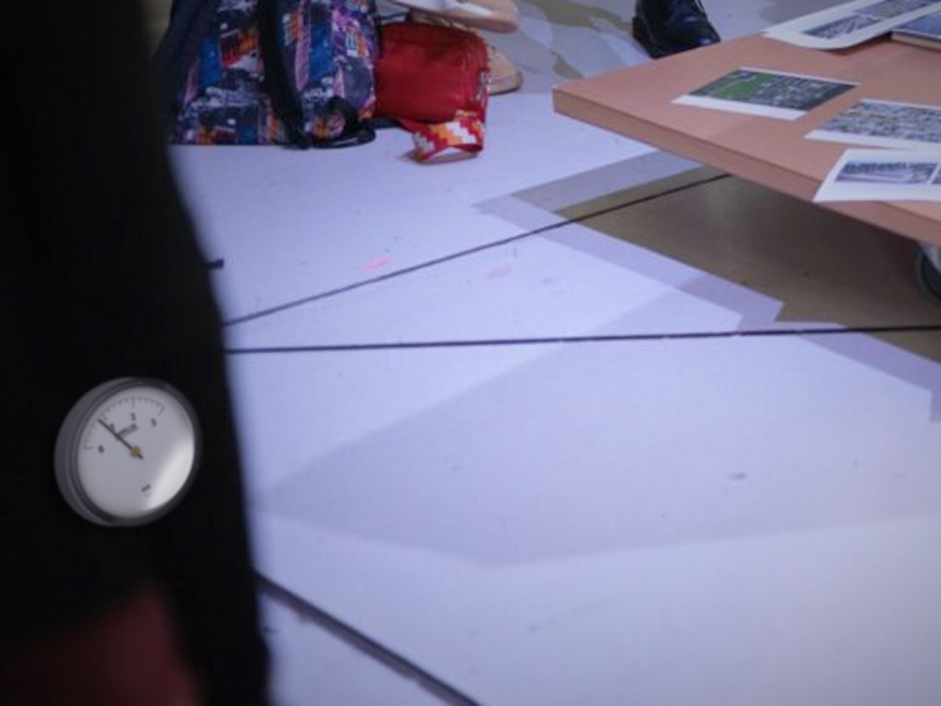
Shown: 0.8 mA
